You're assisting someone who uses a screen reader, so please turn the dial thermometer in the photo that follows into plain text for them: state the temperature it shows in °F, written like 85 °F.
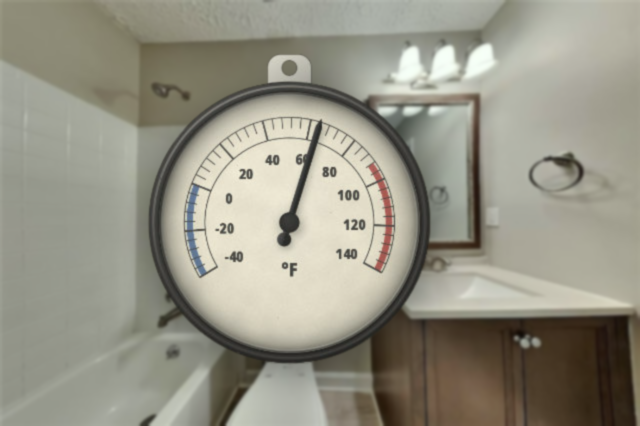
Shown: 64 °F
